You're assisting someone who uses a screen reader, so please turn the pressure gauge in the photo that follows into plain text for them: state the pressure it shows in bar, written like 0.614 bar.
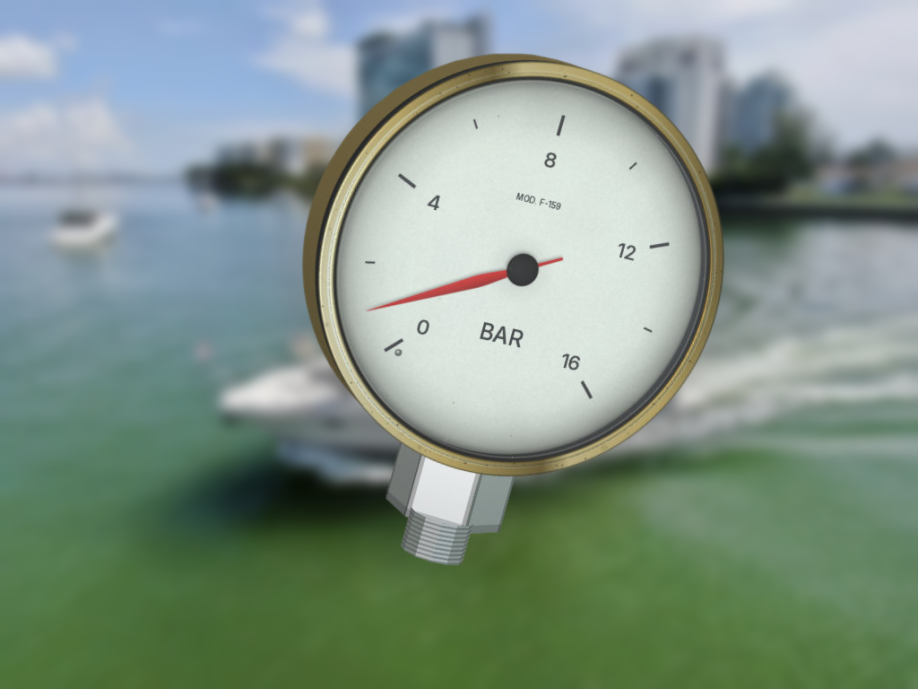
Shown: 1 bar
